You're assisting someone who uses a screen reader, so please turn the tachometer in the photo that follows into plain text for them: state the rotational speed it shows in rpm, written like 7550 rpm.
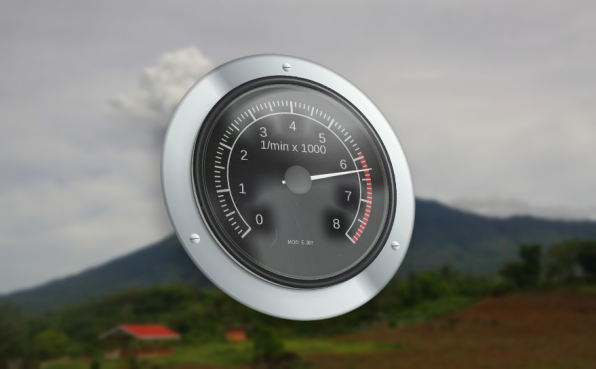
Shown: 6300 rpm
